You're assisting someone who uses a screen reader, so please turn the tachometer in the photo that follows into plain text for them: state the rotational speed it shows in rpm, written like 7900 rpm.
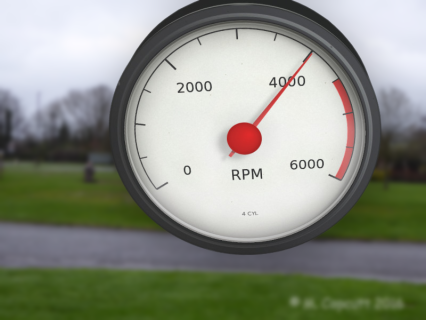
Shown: 4000 rpm
